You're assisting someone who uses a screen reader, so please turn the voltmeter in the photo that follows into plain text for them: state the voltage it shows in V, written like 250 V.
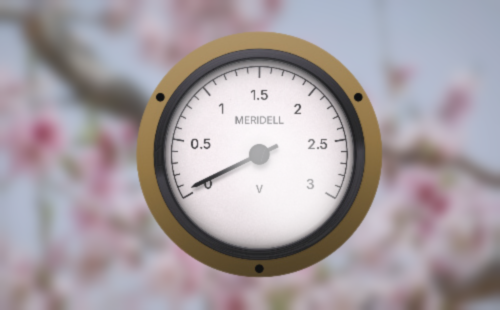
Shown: 0.05 V
